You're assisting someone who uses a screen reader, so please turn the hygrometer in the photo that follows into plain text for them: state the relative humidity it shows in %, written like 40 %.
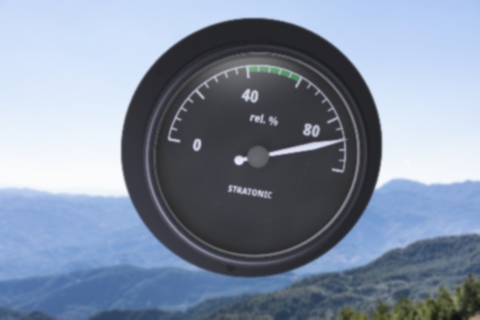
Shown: 88 %
